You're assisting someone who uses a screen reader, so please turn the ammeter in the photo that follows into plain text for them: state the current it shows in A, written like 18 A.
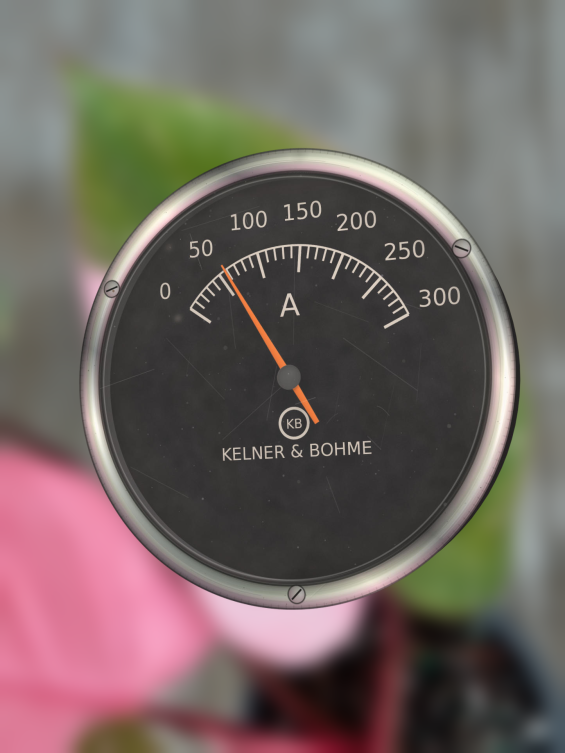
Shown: 60 A
